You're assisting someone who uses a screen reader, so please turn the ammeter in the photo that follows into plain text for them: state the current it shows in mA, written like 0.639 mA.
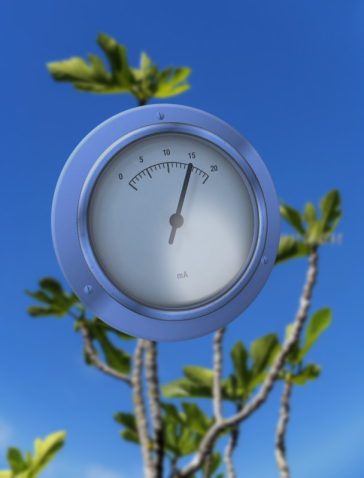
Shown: 15 mA
